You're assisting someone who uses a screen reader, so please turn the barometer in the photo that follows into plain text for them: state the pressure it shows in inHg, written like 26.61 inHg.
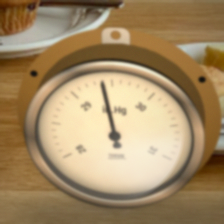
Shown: 29.4 inHg
